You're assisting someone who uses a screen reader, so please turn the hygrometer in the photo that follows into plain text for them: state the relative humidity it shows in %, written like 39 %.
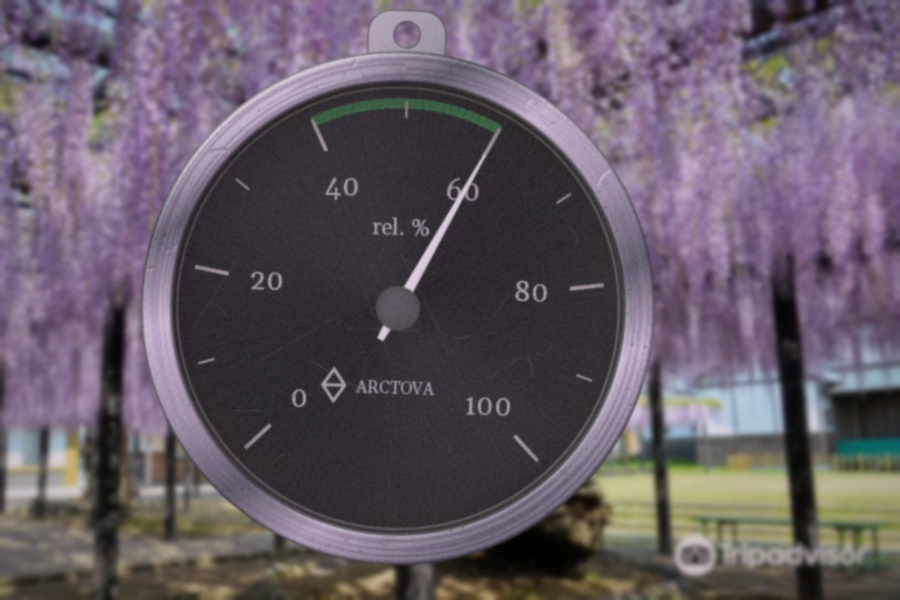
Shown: 60 %
